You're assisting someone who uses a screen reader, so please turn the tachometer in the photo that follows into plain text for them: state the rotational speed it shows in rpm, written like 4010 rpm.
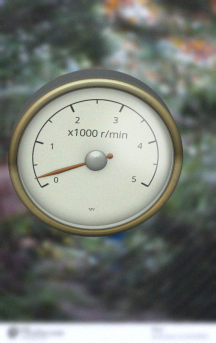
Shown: 250 rpm
